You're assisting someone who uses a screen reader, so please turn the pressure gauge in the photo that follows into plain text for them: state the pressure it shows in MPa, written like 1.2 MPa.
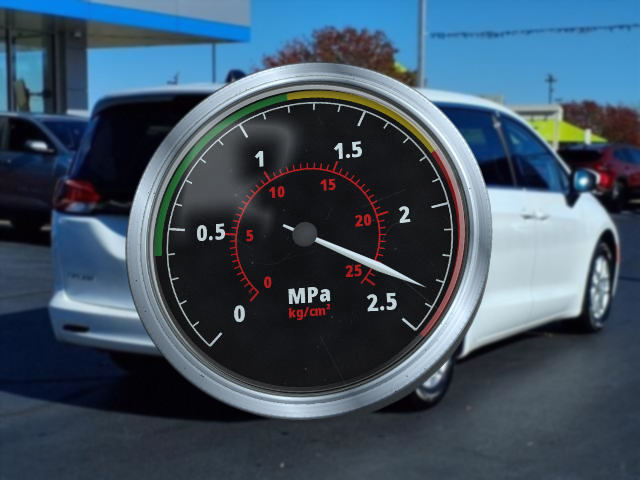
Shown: 2.35 MPa
